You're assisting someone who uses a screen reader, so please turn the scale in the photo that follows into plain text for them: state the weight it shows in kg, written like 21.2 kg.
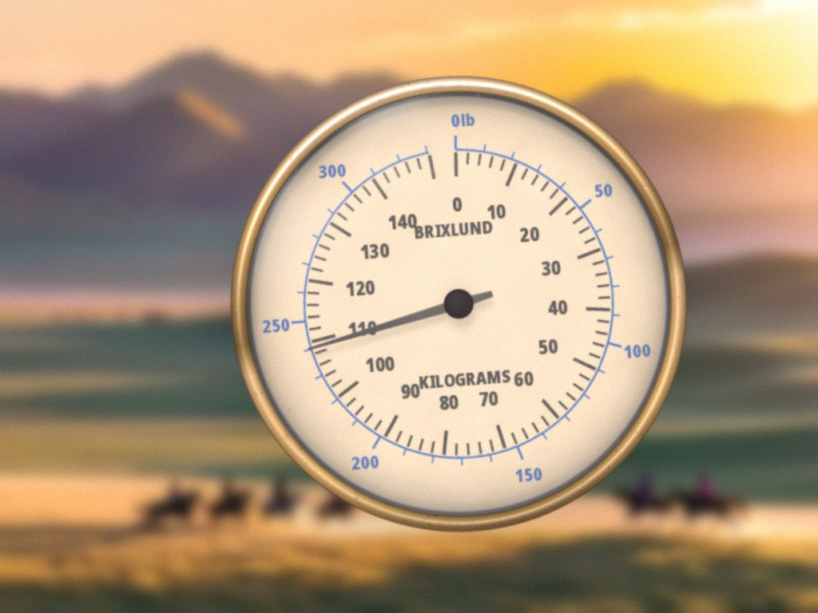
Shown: 109 kg
